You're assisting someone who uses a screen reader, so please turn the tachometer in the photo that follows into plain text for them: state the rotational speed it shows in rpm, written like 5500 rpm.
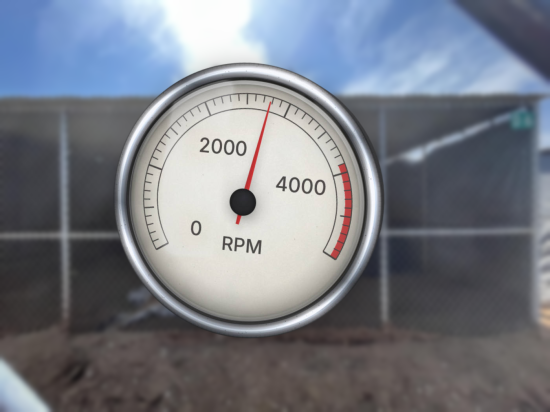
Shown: 2800 rpm
